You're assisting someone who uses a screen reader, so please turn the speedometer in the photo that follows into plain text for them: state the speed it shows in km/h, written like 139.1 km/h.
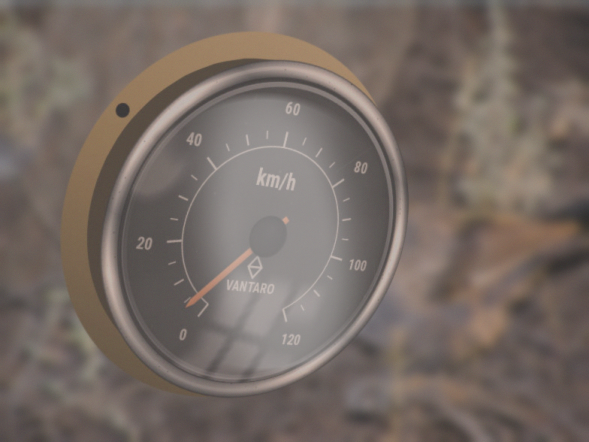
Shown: 5 km/h
